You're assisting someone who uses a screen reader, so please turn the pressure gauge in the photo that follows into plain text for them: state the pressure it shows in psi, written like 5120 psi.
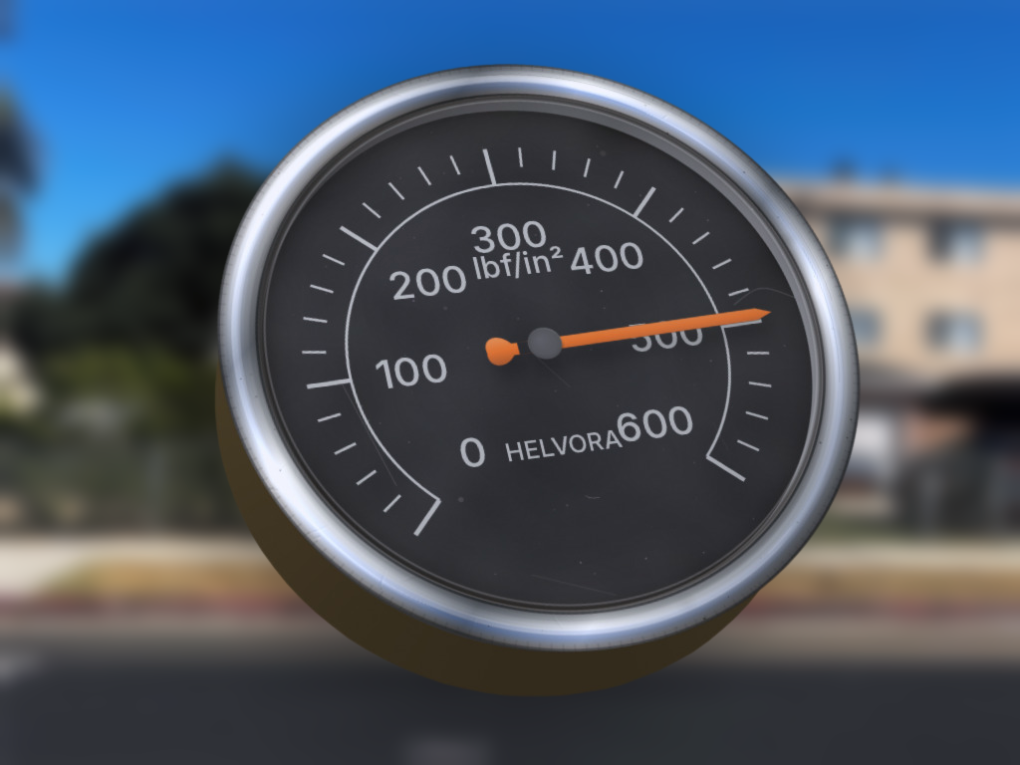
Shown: 500 psi
